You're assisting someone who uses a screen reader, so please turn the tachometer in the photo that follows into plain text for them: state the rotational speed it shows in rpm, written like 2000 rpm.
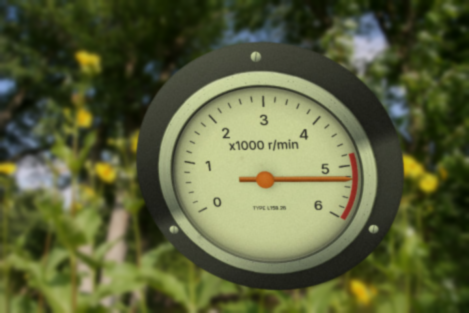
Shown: 5200 rpm
